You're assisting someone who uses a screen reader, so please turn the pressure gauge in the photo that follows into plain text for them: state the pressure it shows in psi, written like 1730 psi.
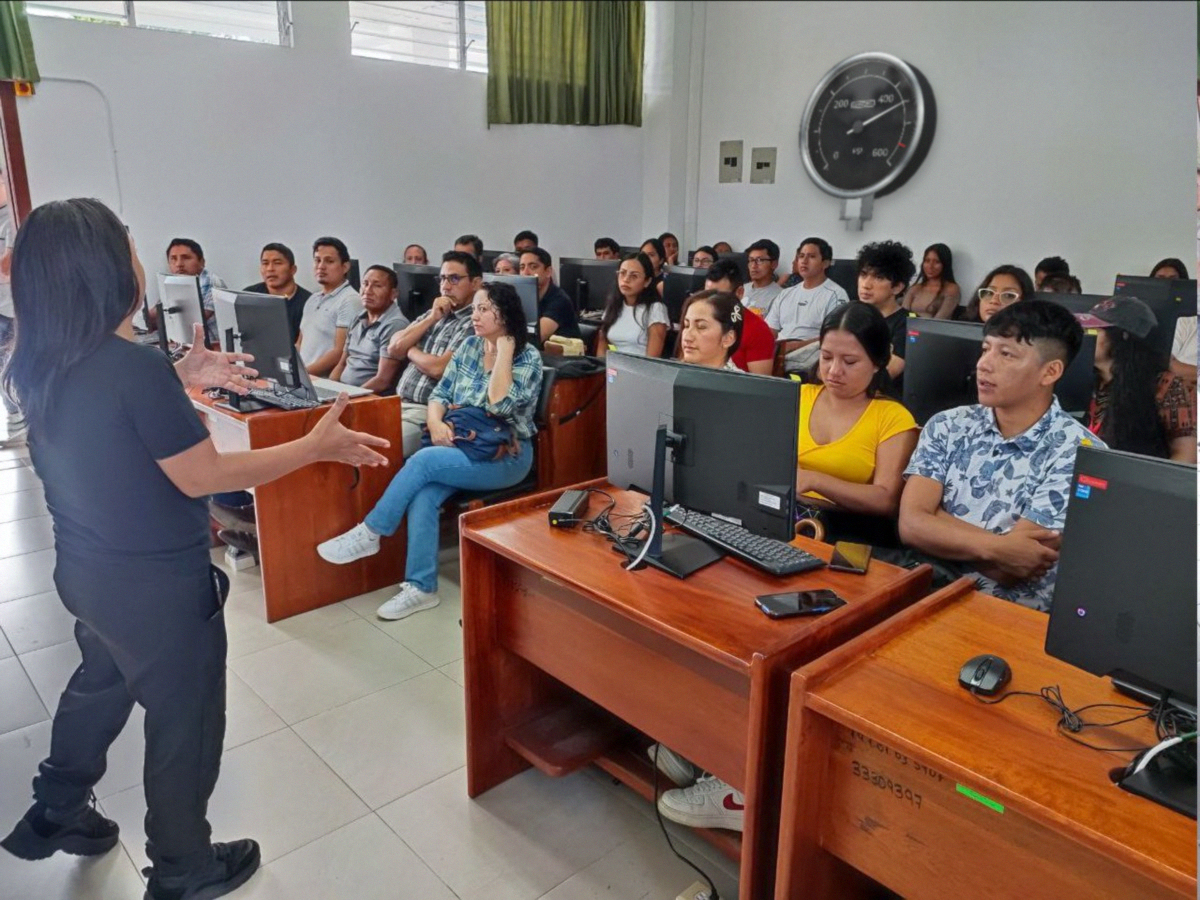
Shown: 450 psi
